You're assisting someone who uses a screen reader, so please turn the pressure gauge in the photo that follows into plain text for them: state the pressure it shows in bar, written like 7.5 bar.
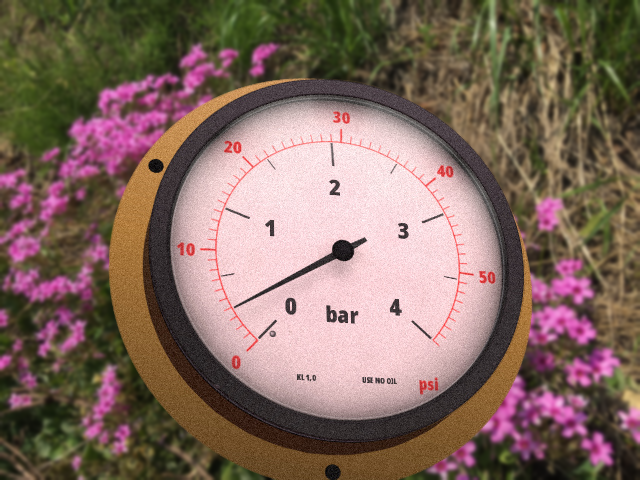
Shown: 0.25 bar
